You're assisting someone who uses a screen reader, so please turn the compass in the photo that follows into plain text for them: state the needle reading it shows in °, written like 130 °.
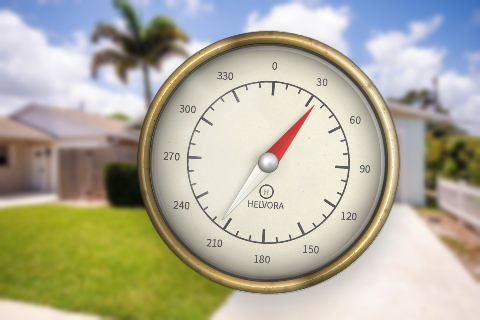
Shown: 35 °
